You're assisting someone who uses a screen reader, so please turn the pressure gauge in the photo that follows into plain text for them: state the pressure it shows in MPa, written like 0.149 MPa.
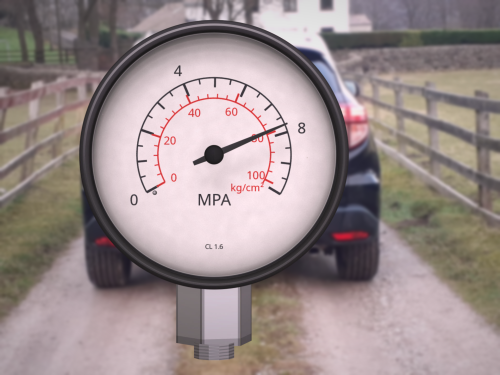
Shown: 7.75 MPa
